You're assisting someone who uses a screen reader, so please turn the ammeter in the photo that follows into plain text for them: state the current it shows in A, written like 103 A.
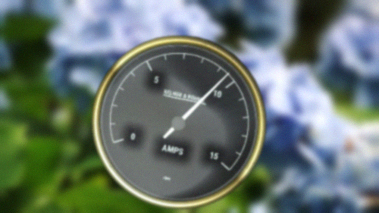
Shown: 9.5 A
